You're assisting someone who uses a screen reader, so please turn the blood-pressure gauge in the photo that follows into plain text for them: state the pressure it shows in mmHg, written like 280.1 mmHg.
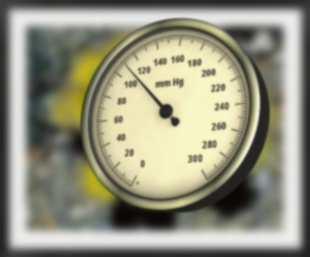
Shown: 110 mmHg
